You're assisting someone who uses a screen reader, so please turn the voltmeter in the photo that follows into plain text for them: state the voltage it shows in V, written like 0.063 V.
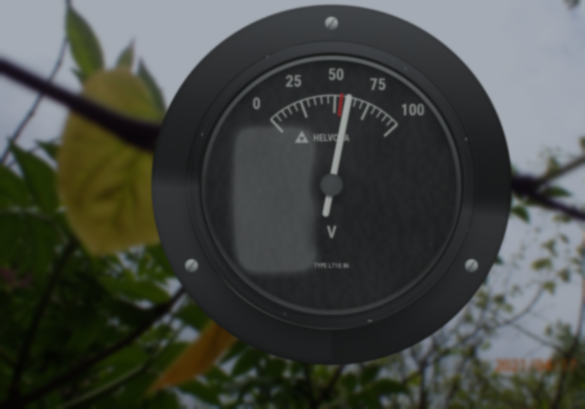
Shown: 60 V
